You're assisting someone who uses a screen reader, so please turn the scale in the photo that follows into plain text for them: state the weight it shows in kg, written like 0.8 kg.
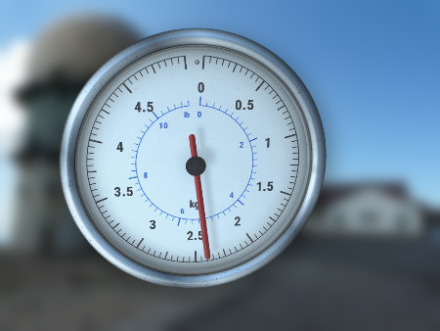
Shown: 2.4 kg
